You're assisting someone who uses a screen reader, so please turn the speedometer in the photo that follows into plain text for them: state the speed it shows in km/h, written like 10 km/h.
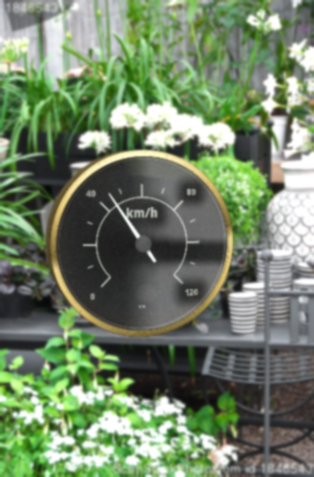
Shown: 45 km/h
